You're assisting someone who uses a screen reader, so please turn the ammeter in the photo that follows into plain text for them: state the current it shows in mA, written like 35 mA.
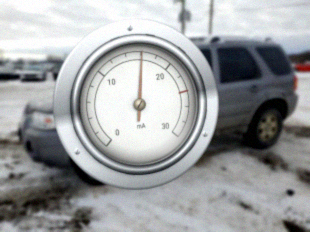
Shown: 16 mA
